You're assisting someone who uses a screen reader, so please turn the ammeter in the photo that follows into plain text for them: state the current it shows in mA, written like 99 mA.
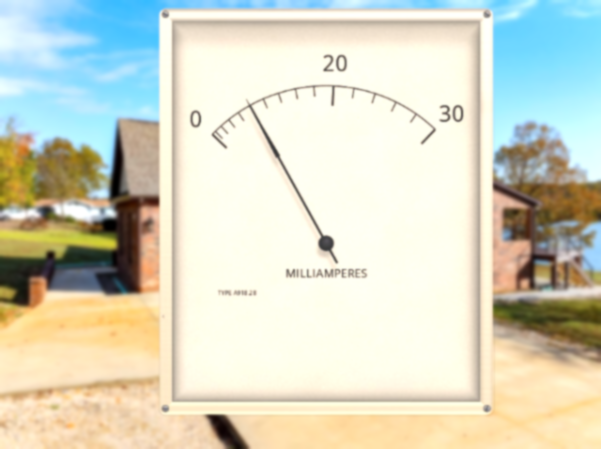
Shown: 10 mA
